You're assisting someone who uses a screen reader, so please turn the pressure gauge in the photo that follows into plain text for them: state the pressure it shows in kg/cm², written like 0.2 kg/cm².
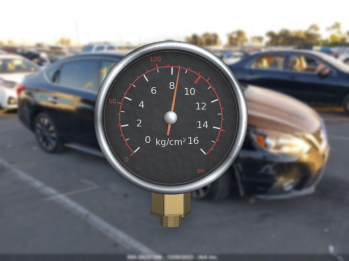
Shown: 8.5 kg/cm²
